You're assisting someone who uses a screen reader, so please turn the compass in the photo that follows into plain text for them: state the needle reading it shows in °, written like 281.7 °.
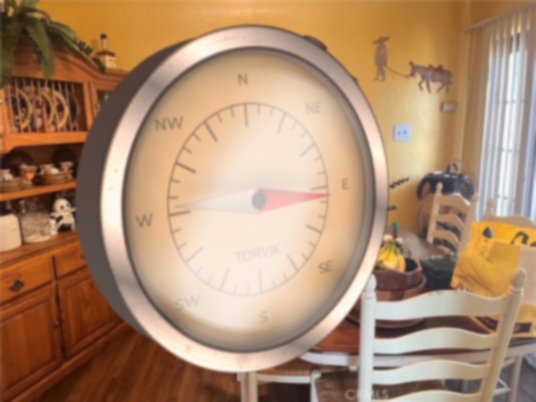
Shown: 95 °
